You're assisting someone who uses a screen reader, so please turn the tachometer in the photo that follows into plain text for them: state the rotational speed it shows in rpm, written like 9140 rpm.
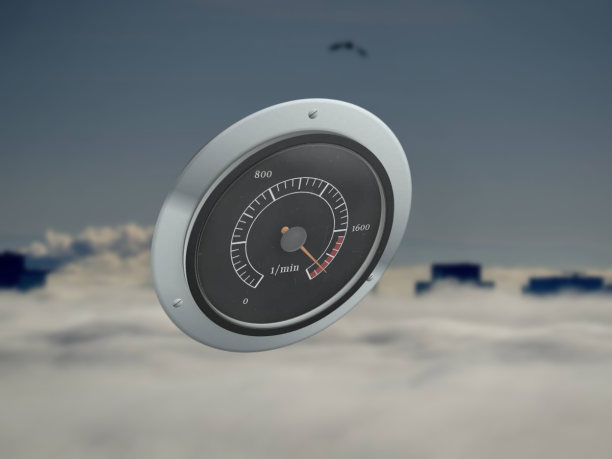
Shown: 1900 rpm
